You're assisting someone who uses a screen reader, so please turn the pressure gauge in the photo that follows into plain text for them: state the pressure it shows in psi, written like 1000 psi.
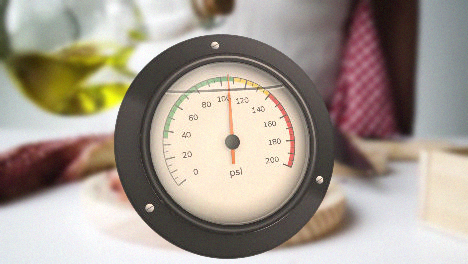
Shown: 105 psi
